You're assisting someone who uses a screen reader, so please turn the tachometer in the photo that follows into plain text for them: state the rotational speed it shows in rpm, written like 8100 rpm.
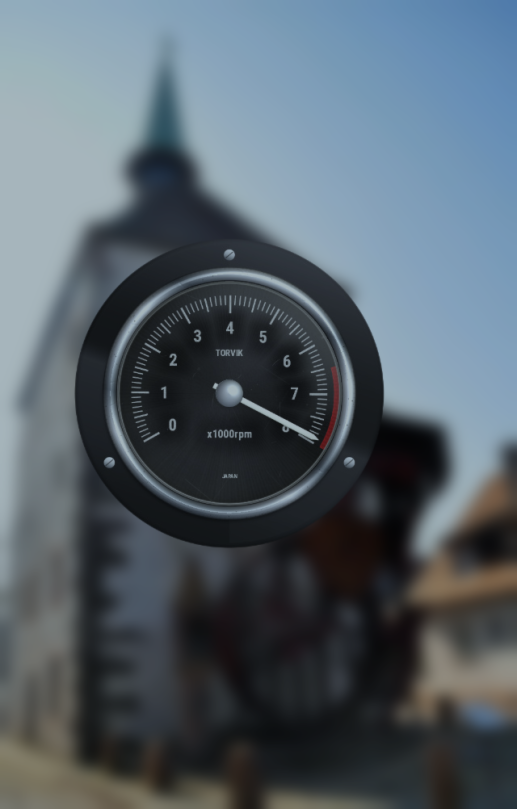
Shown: 7900 rpm
